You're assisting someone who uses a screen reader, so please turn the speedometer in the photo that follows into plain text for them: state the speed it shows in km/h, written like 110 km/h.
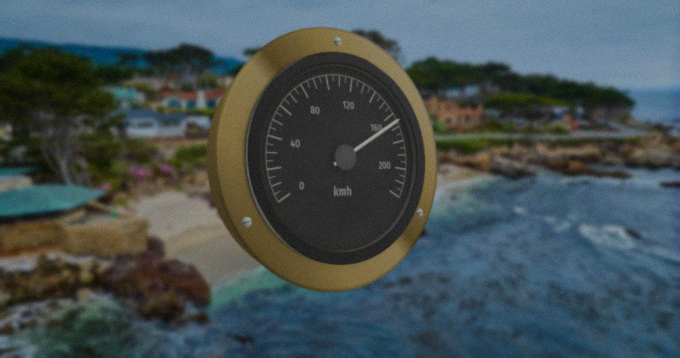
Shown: 165 km/h
